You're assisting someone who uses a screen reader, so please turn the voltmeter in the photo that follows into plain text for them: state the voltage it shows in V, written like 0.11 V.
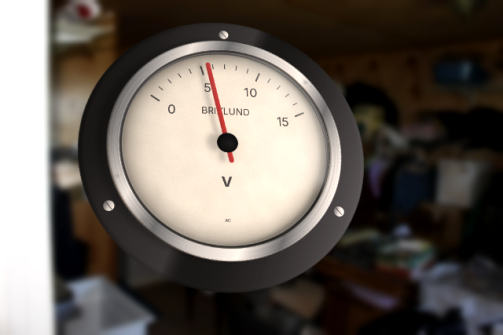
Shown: 5.5 V
